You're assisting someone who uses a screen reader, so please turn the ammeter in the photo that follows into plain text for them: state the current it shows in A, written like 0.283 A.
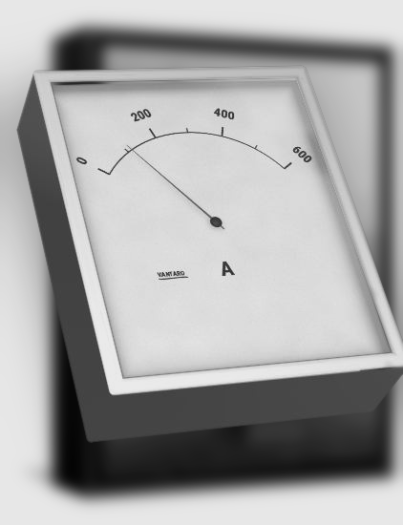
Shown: 100 A
